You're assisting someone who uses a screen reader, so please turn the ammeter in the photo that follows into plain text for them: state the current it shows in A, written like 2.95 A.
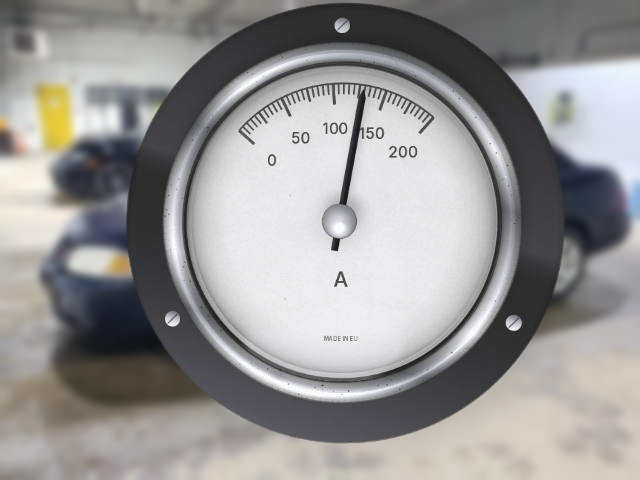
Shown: 130 A
